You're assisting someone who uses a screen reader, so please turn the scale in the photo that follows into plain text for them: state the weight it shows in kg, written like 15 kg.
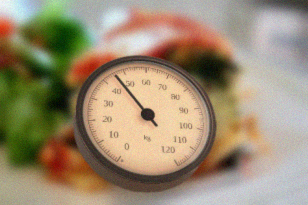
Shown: 45 kg
